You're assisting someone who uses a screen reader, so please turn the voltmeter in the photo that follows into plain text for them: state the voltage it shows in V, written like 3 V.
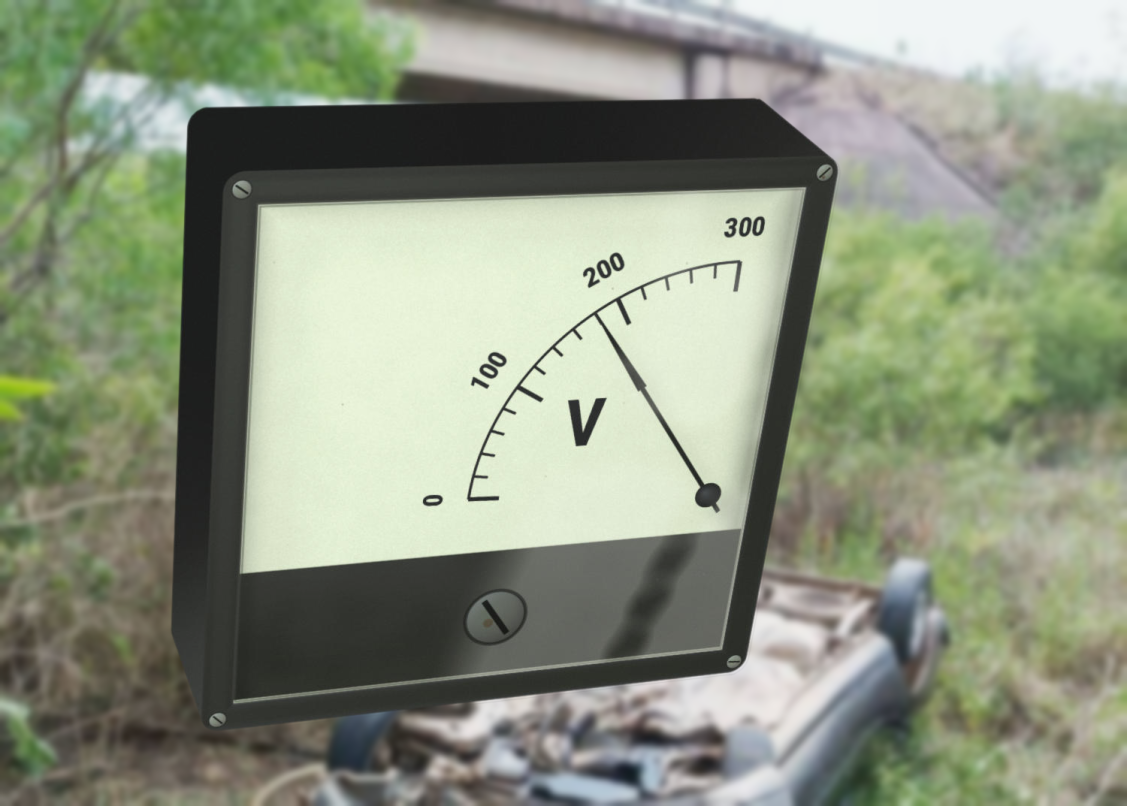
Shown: 180 V
